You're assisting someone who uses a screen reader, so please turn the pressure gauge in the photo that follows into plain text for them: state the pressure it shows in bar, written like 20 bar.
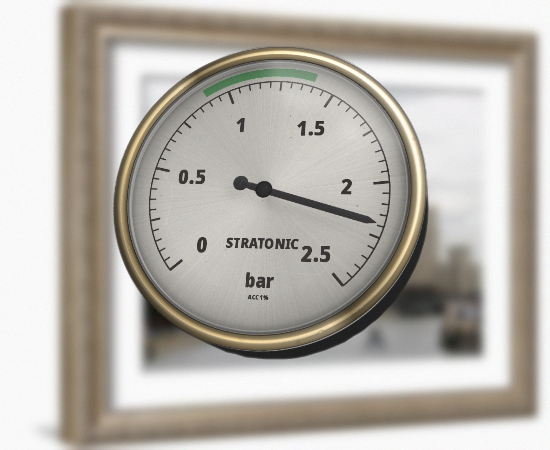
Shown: 2.2 bar
